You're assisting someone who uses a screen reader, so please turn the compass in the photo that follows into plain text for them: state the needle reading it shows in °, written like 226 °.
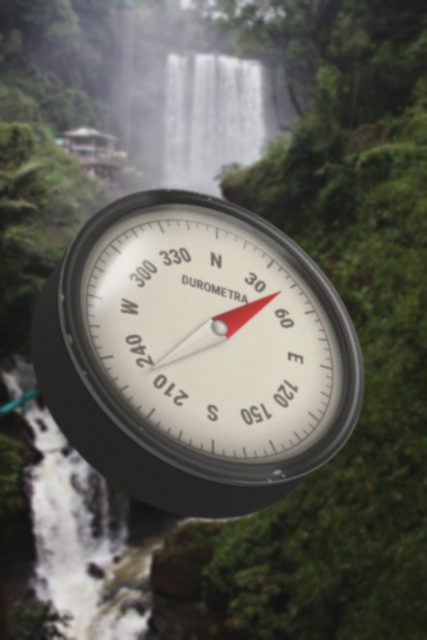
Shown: 45 °
